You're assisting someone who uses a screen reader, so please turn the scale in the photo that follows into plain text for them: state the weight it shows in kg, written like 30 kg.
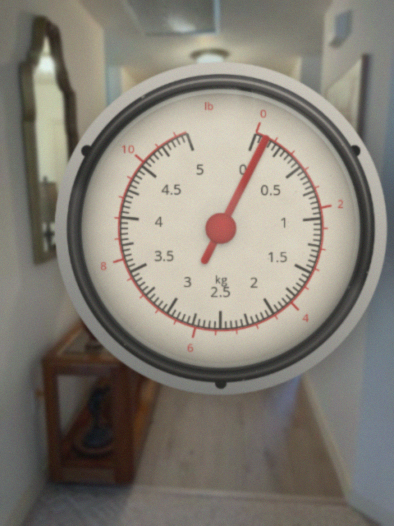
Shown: 0.1 kg
